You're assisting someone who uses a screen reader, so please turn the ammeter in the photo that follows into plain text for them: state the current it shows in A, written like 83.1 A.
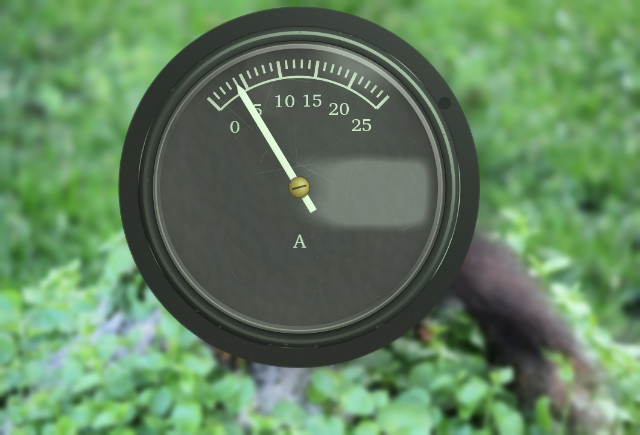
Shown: 4 A
